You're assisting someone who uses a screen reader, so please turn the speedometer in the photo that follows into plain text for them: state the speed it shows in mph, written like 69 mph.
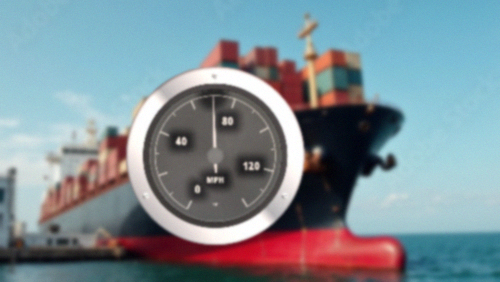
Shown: 70 mph
